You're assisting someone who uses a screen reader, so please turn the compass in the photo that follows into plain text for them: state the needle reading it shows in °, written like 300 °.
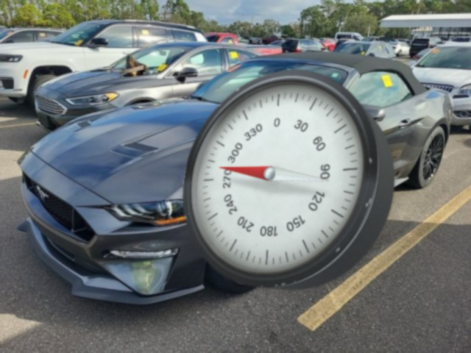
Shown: 280 °
